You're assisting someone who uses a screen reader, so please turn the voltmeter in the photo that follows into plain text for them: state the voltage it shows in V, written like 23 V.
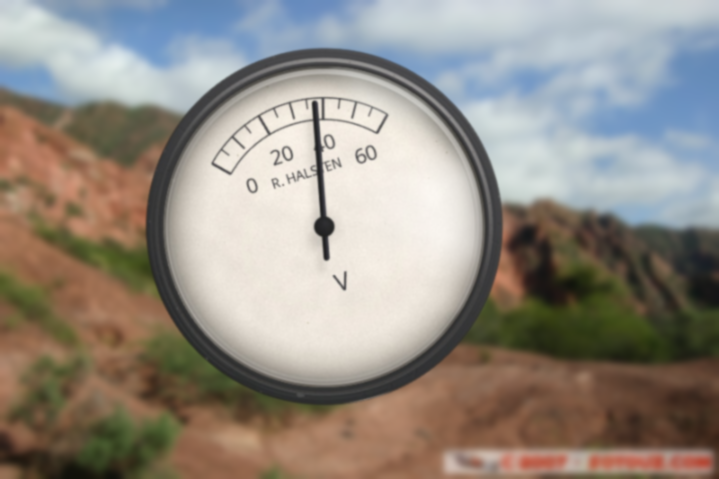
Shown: 37.5 V
